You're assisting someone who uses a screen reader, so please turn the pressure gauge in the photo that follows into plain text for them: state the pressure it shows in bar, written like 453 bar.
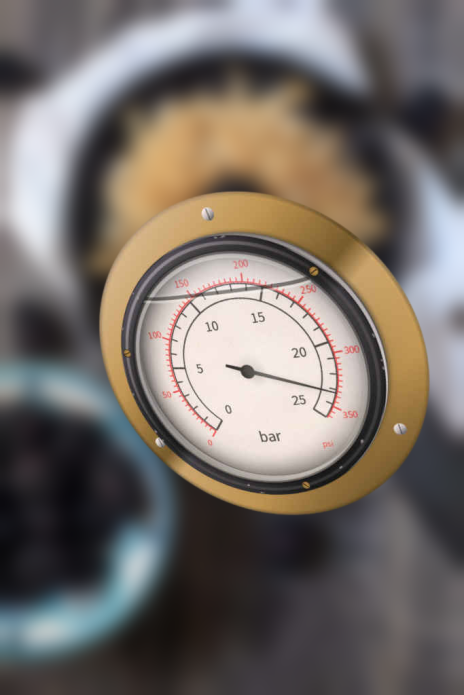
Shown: 23 bar
